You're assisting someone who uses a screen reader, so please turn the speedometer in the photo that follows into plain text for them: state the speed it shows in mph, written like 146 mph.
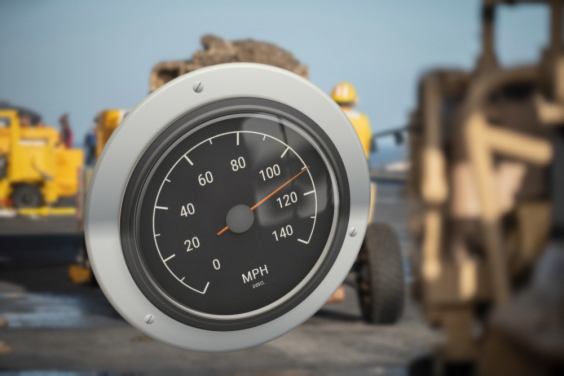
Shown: 110 mph
